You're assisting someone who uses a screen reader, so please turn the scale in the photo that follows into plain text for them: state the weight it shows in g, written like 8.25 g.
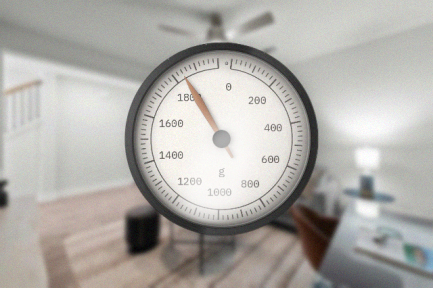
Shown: 1840 g
